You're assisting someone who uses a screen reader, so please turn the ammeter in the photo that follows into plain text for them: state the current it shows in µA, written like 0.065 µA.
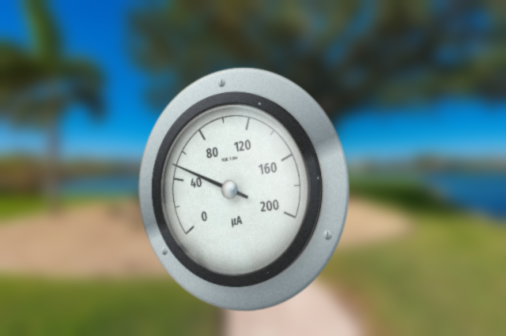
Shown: 50 µA
